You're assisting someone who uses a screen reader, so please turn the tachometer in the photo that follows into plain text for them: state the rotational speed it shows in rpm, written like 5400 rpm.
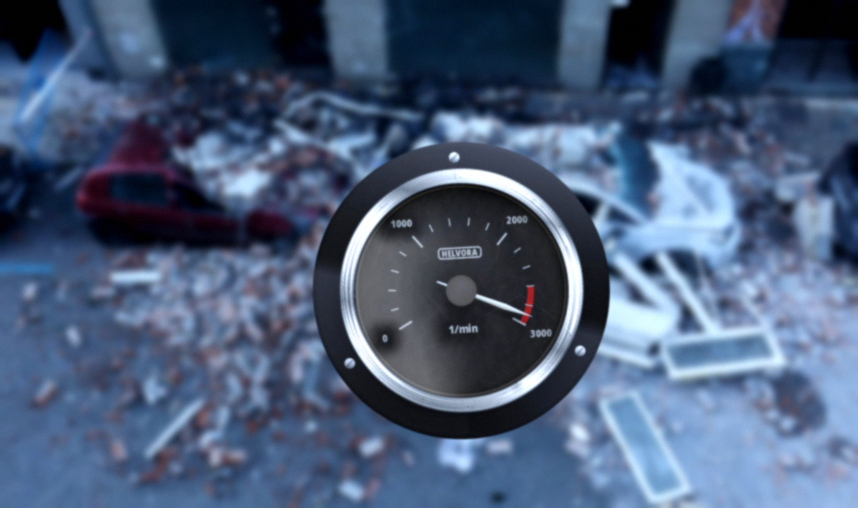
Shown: 2900 rpm
